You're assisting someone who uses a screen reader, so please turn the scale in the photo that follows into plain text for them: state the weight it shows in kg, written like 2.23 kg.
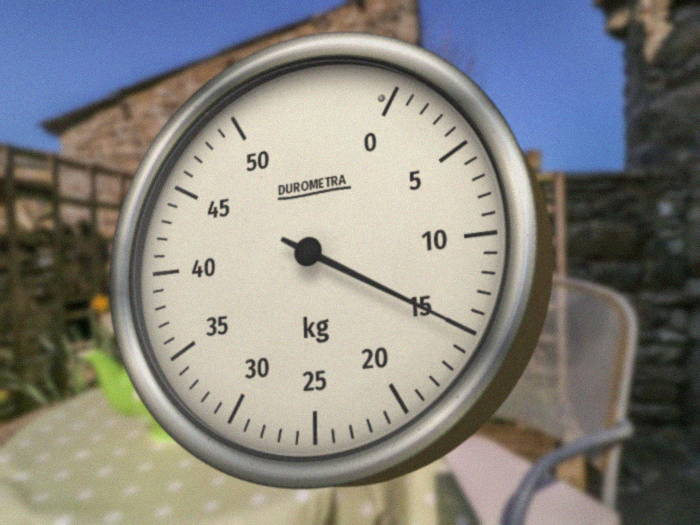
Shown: 15 kg
